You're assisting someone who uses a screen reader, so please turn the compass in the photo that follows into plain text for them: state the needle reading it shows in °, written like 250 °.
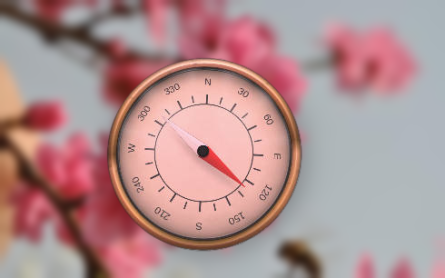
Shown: 127.5 °
